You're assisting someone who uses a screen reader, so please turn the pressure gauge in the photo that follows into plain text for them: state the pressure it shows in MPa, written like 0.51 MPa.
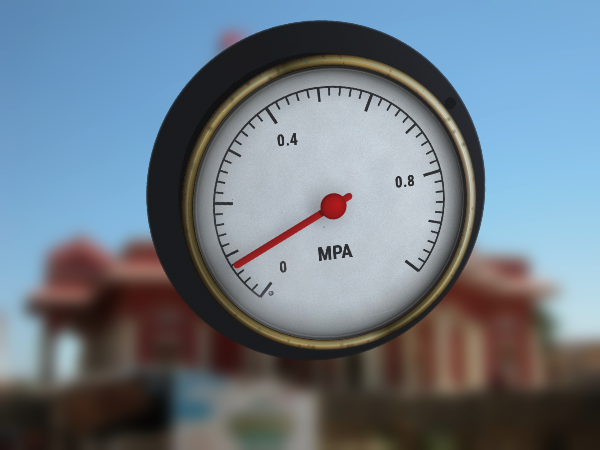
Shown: 0.08 MPa
